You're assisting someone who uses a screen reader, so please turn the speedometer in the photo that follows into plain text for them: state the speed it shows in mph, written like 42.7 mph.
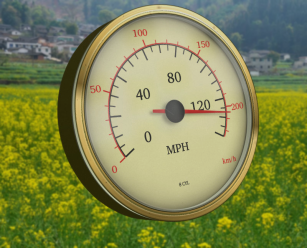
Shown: 127.5 mph
